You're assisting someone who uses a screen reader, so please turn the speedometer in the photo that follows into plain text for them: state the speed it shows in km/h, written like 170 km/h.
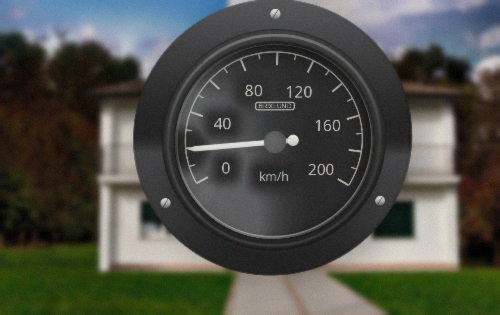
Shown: 20 km/h
